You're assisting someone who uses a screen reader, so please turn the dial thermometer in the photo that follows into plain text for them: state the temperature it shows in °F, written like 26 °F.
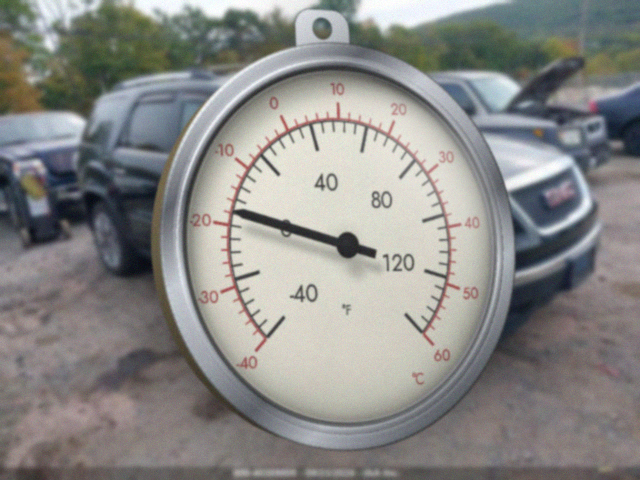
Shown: 0 °F
